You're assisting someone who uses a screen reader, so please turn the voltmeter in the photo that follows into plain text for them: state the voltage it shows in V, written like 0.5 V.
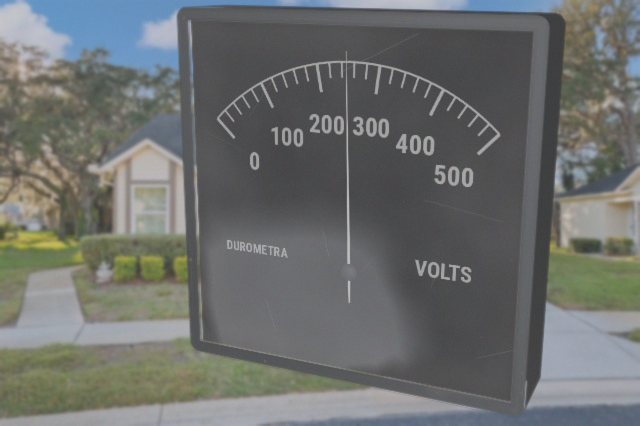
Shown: 250 V
